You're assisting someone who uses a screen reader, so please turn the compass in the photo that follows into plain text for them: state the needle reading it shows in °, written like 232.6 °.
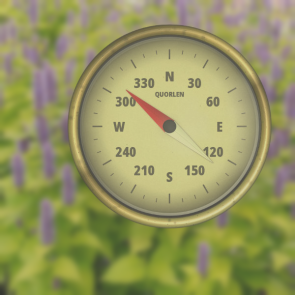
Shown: 310 °
